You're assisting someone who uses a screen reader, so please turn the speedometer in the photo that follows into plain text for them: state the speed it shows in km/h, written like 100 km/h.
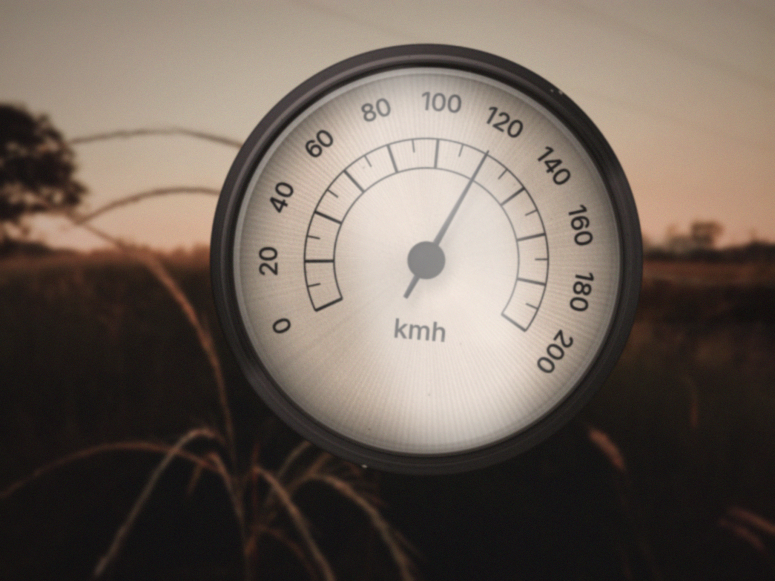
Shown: 120 km/h
